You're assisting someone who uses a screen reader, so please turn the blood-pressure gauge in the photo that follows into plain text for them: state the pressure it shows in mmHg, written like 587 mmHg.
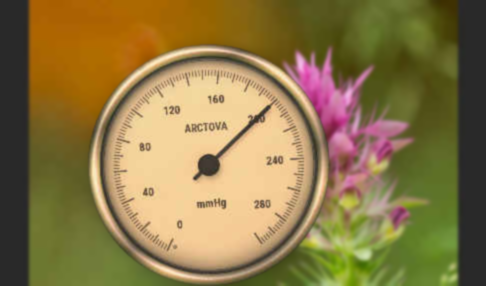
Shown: 200 mmHg
